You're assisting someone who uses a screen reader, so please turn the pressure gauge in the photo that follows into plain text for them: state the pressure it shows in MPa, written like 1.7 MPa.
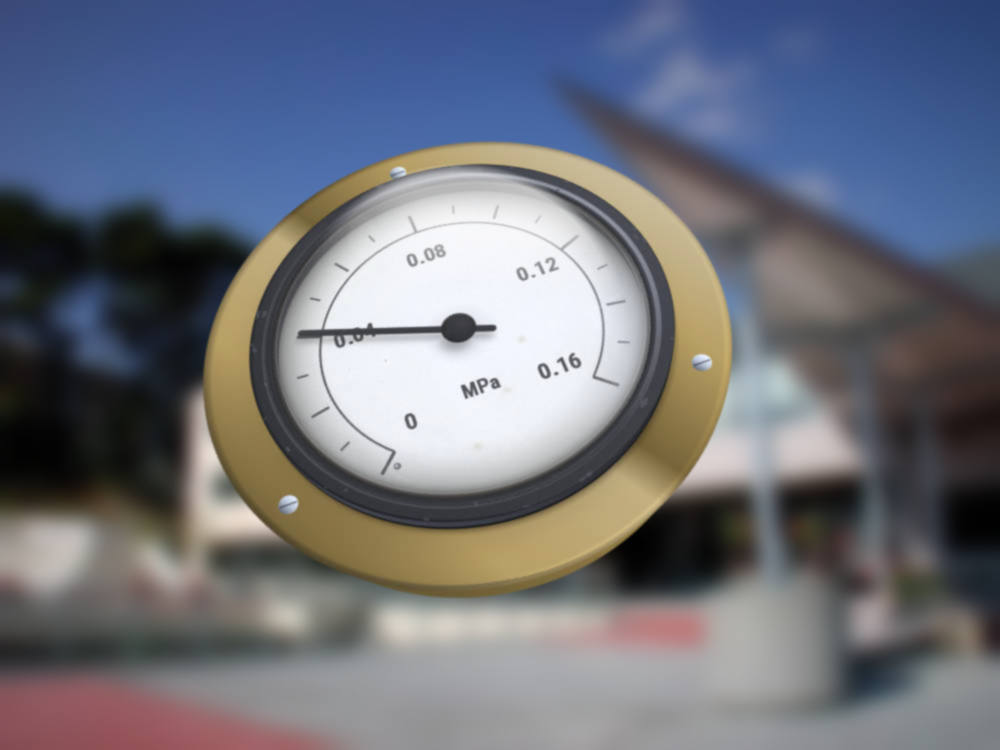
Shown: 0.04 MPa
